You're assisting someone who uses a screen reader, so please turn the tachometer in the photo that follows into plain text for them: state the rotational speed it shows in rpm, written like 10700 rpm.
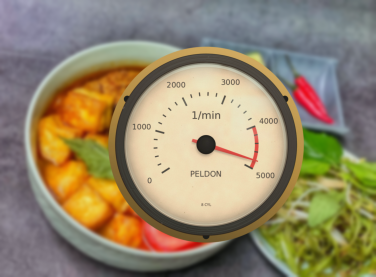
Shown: 4800 rpm
